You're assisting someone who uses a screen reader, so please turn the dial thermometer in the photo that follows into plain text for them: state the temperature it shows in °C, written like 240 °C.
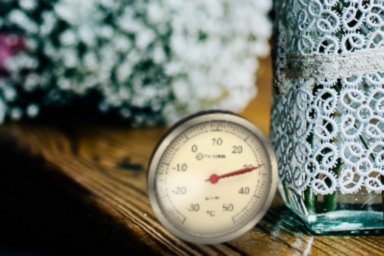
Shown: 30 °C
